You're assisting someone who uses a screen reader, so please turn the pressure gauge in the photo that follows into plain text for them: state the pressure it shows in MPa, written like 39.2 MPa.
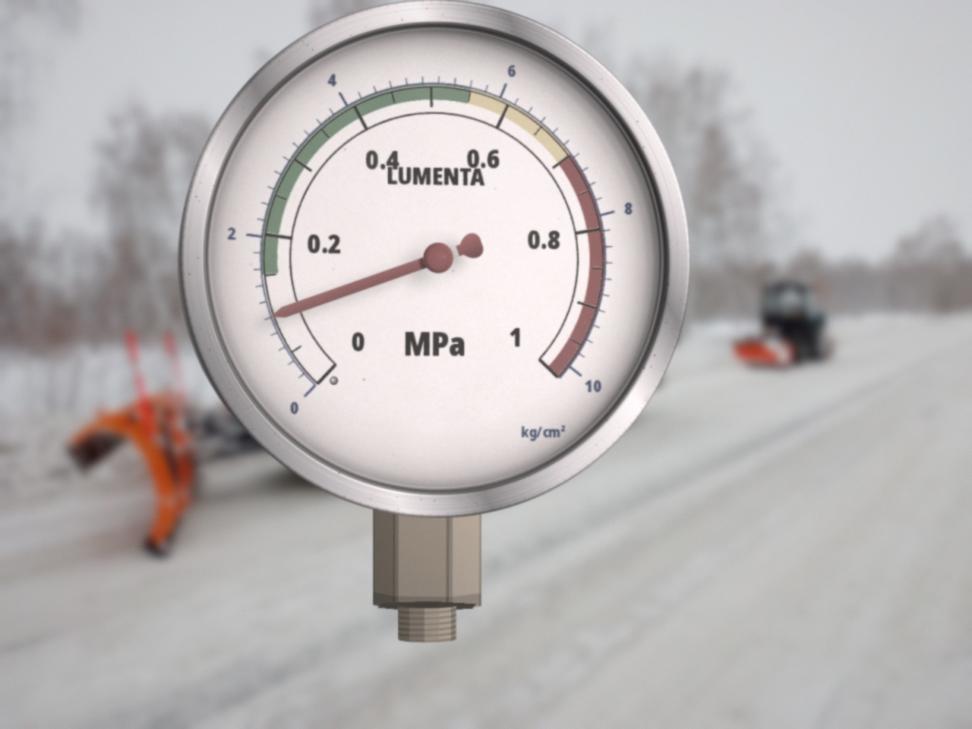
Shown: 0.1 MPa
